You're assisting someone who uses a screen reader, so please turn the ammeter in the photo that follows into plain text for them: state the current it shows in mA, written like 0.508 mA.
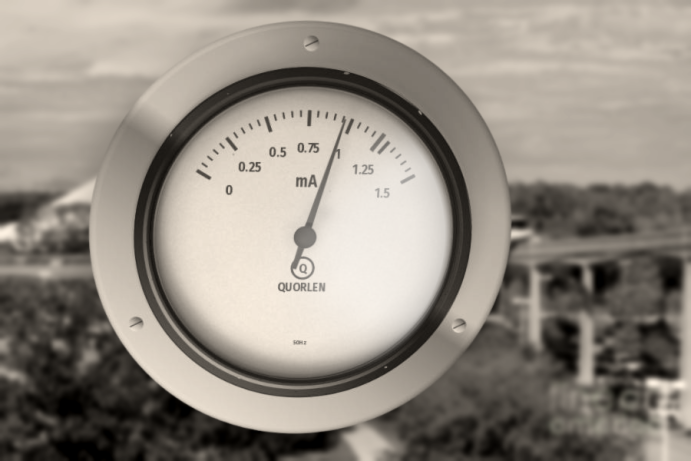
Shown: 0.95 mA
